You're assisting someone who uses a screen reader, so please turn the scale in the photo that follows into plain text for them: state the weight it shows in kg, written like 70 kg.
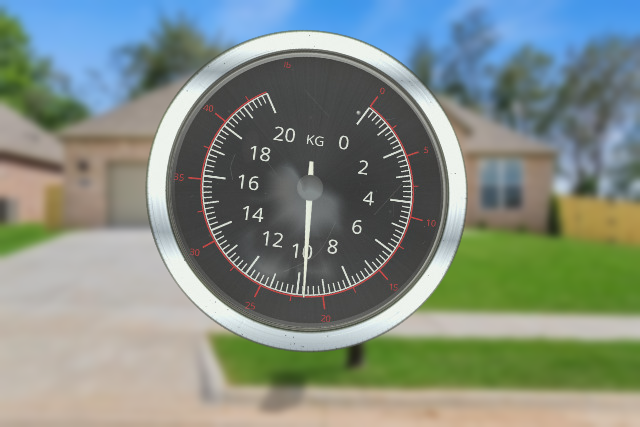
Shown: 9.8 kg
